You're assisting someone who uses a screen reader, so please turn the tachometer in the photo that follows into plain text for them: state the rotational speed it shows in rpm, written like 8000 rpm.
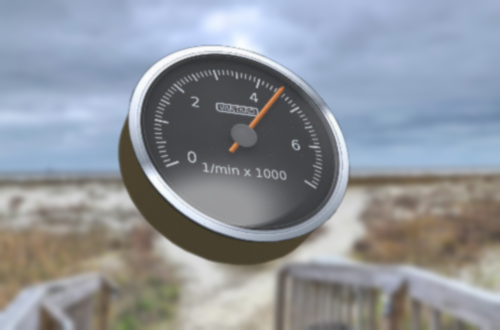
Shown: 4500 rpm
